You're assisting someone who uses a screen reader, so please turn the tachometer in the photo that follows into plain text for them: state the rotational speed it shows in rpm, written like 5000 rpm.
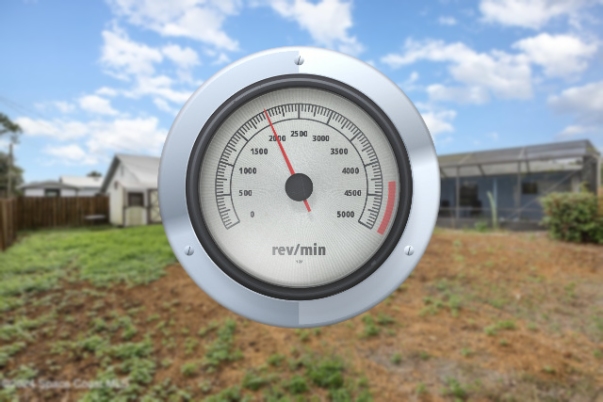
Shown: 2000 rpm
